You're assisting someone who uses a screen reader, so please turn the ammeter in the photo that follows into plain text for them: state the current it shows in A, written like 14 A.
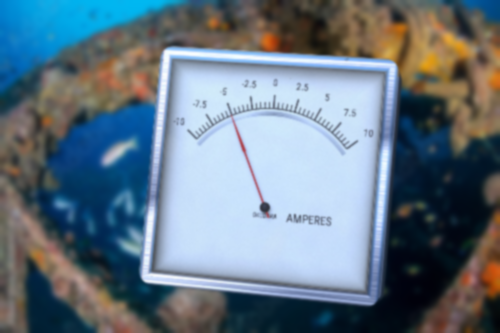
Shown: -5 A
